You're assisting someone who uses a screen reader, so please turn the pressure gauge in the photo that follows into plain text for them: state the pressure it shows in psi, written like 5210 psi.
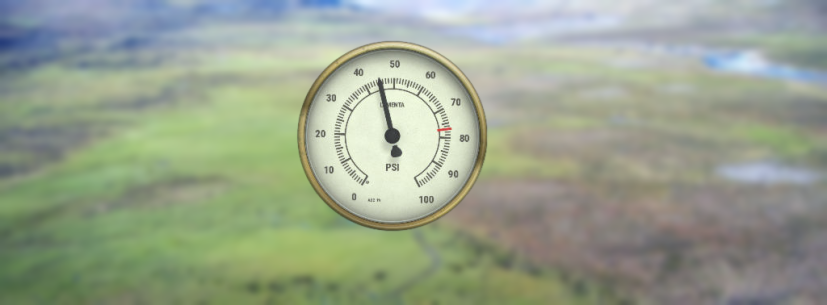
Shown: 45 psi
